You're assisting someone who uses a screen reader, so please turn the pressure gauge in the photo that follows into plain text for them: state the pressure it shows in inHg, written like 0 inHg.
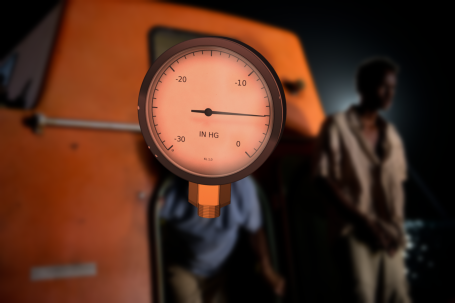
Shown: -5 inHg
